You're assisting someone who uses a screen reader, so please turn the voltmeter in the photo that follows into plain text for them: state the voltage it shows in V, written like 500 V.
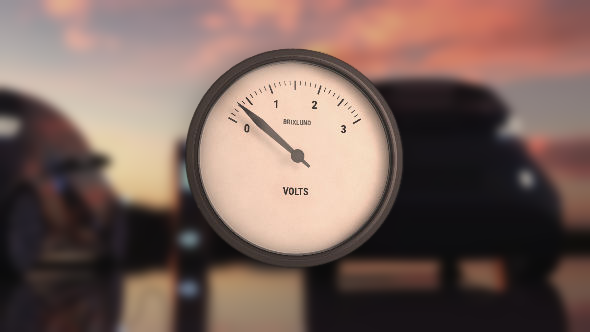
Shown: 0.3 V
